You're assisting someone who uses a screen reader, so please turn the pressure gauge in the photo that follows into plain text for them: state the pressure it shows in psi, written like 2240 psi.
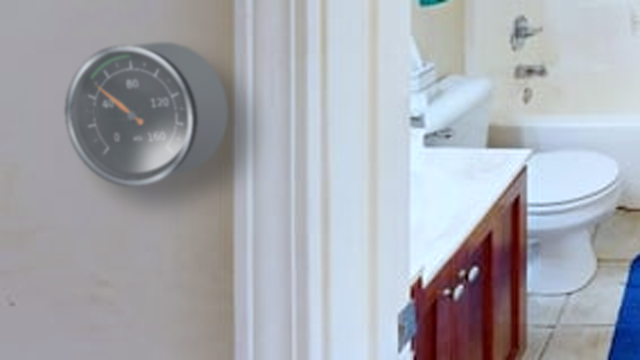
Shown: 50 psi
